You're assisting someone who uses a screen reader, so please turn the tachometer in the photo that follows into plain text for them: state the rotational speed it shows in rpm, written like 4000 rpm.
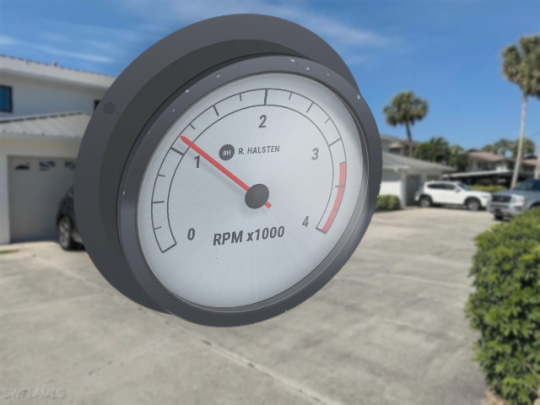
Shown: 1125 rpm
